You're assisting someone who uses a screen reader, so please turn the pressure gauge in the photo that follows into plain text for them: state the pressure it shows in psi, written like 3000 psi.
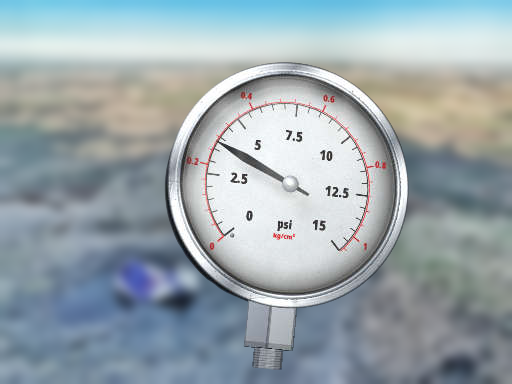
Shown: 3.75 psi
